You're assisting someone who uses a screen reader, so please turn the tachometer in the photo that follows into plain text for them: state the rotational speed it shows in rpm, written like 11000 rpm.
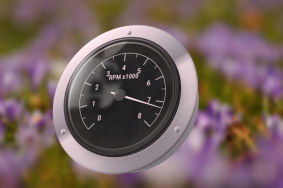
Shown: 7250 rpm
